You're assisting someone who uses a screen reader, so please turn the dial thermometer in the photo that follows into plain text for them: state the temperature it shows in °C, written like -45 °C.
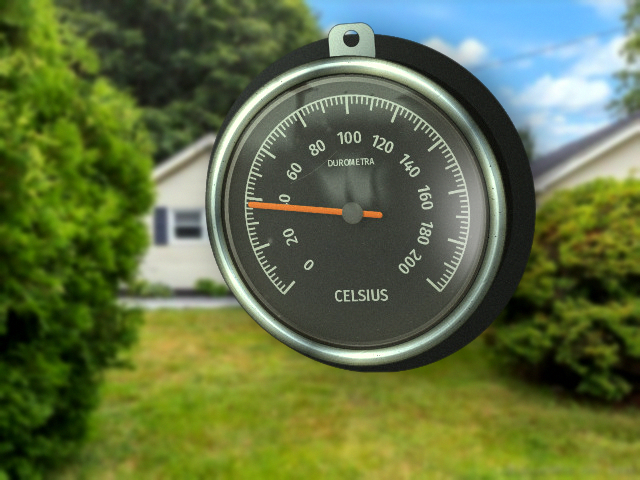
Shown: 38 °C
